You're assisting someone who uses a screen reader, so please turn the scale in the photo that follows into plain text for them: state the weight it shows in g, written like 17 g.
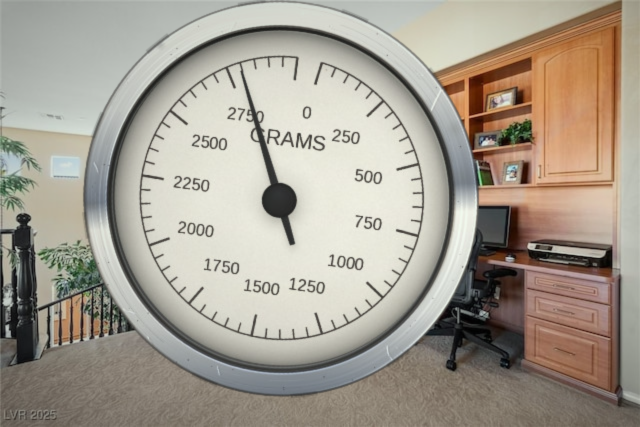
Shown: 2800 g
